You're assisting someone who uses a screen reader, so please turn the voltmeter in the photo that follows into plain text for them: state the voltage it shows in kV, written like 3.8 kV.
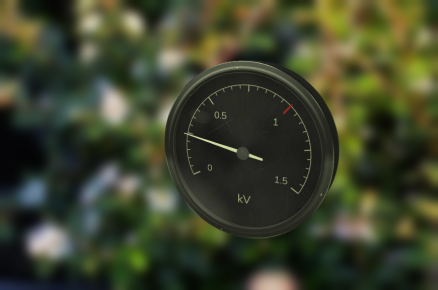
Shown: 0.25 kV
